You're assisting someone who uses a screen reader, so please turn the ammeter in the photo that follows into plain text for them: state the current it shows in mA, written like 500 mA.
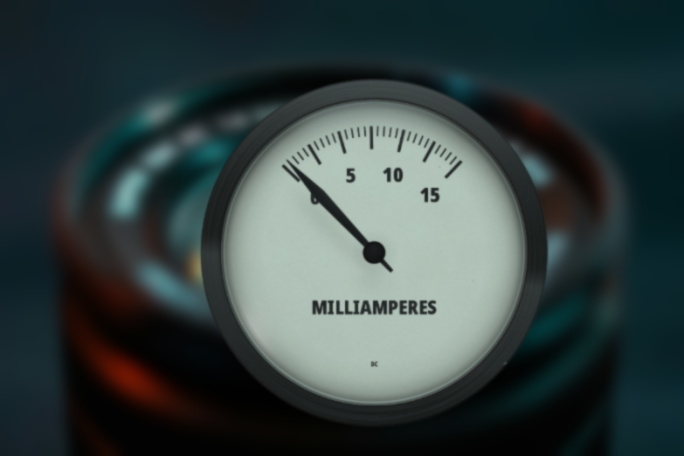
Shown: 0.5 mA
